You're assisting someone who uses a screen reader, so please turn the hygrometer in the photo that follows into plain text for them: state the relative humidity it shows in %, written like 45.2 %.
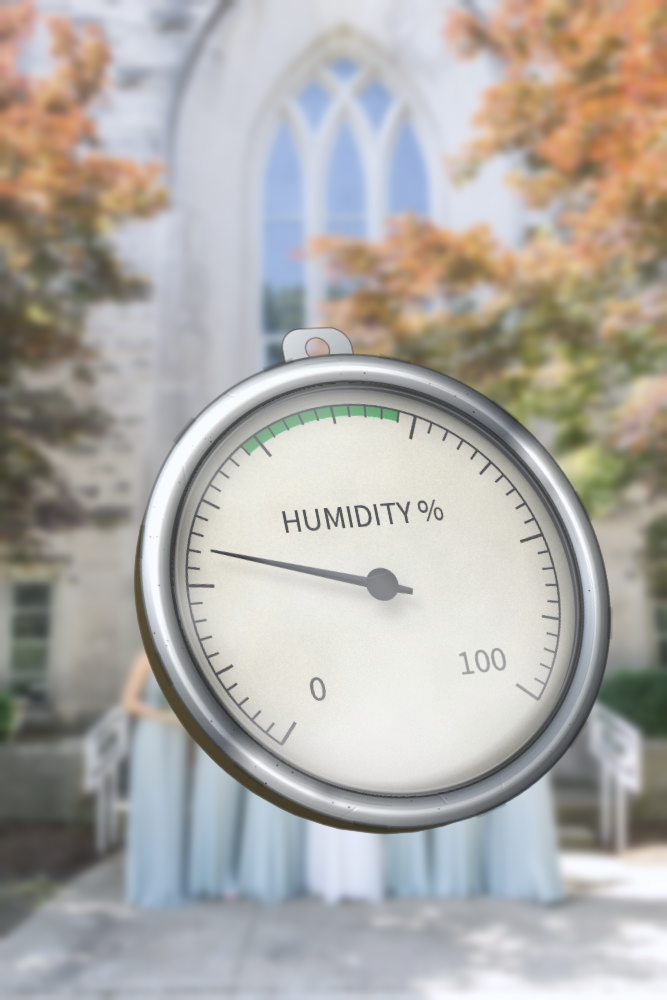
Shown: 24 %
